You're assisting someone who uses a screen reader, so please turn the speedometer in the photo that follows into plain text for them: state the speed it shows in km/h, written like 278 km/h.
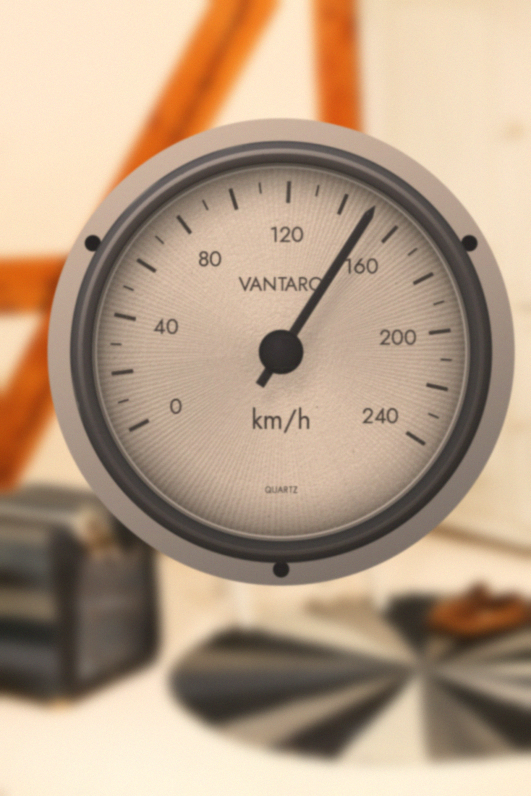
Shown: 150 km/h
